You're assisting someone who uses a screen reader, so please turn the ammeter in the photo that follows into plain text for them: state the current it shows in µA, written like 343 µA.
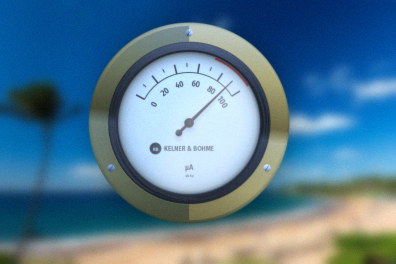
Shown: 90 µA
